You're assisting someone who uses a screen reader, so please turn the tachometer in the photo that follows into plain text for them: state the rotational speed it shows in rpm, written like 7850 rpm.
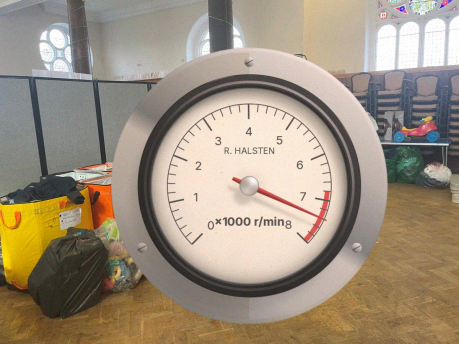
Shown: 7400 rpm
